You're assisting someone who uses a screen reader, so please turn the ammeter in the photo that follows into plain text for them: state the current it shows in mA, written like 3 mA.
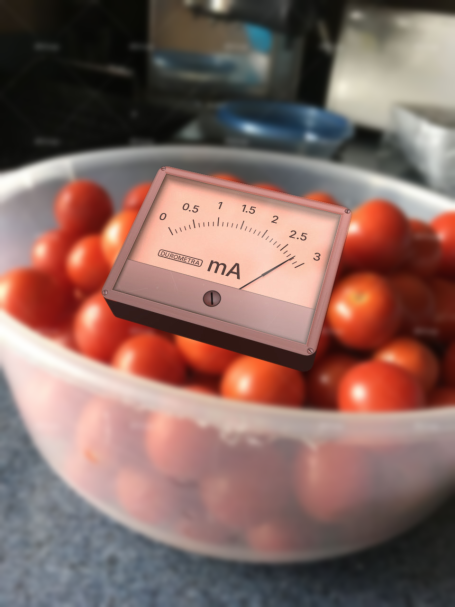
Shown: 2.8 mA
